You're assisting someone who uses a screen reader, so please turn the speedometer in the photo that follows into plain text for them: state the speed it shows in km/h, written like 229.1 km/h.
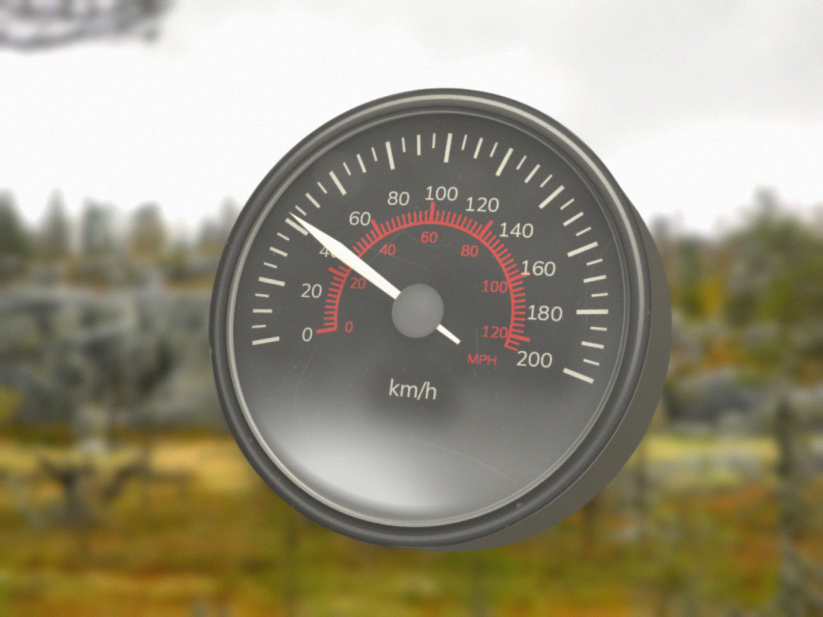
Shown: 42.5 km/h
